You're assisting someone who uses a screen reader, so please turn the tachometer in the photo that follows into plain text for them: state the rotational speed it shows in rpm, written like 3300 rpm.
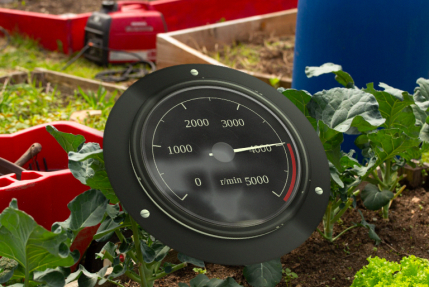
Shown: 4000 rpm
